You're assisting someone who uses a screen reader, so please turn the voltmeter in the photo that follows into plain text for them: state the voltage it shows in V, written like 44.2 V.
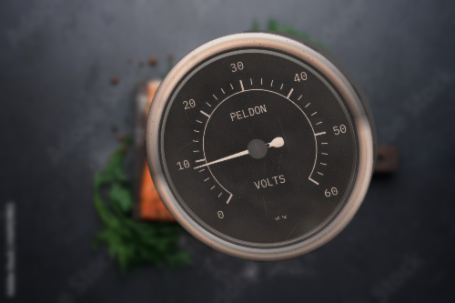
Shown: 9 V
